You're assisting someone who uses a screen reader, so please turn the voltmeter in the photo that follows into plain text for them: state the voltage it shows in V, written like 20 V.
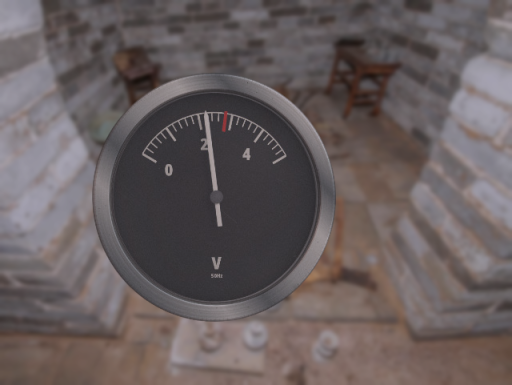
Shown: 2.2 V
